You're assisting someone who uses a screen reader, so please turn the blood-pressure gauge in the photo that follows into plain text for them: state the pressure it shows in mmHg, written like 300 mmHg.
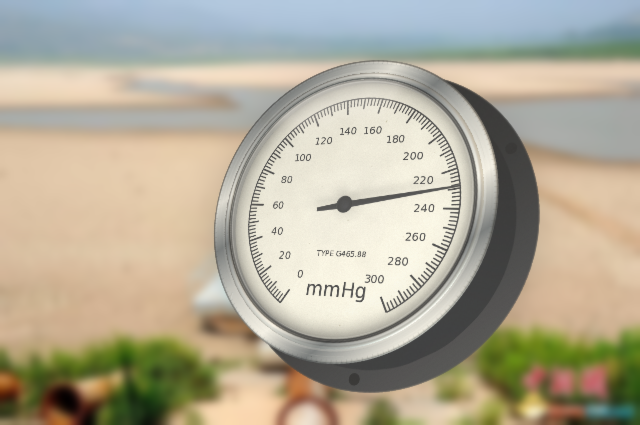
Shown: 230 mmHg
